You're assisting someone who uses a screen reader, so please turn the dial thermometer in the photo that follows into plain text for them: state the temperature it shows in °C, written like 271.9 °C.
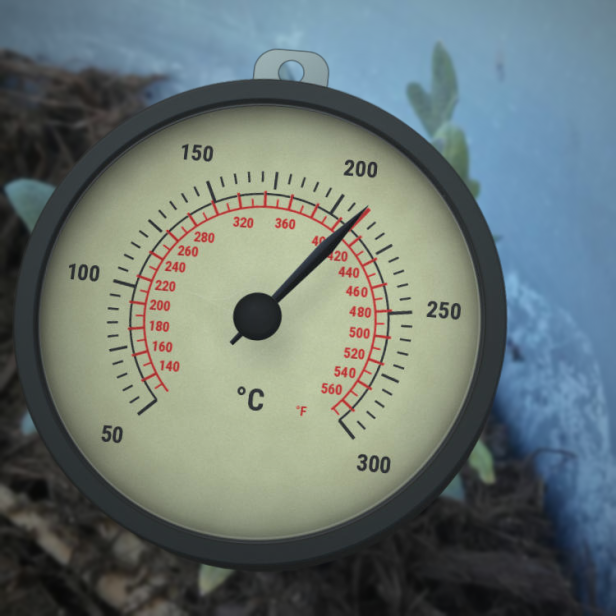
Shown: 210 °C
